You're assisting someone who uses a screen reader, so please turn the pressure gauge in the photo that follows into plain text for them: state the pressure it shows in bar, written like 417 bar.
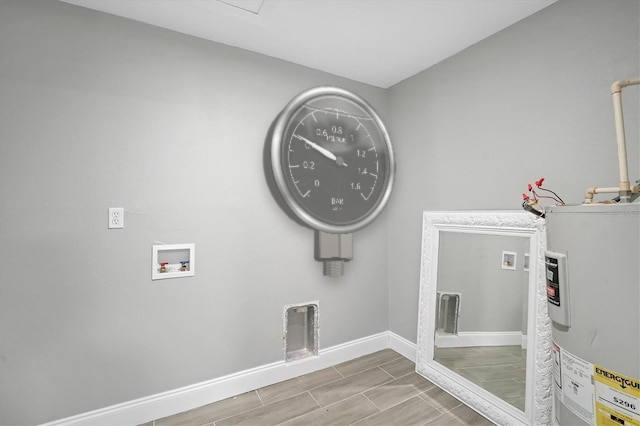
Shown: 0.4 bar
